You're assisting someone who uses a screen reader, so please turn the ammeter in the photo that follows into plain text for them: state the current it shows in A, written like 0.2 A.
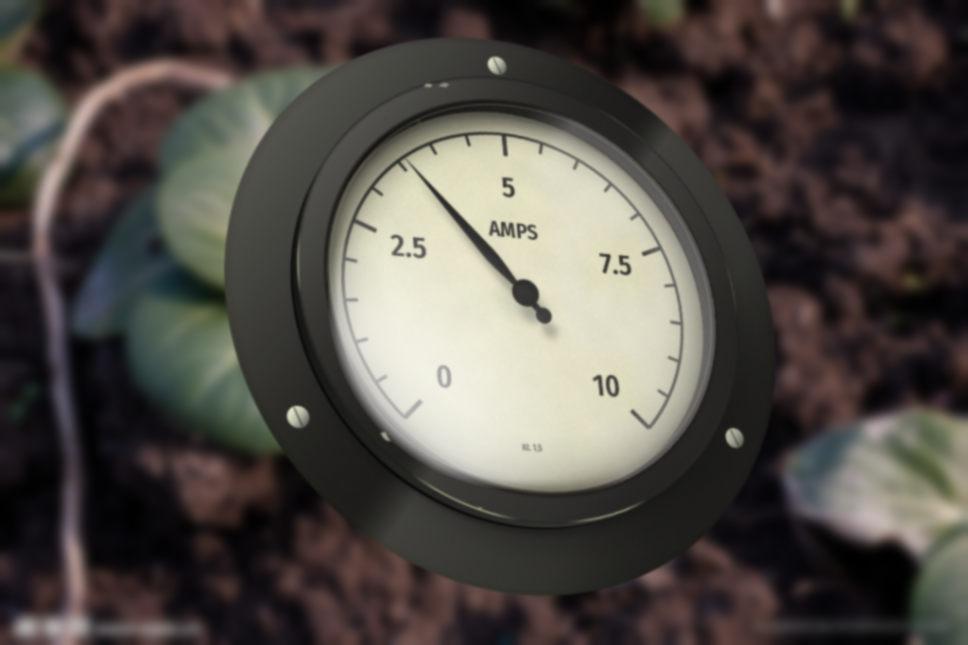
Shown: 3.5 A
